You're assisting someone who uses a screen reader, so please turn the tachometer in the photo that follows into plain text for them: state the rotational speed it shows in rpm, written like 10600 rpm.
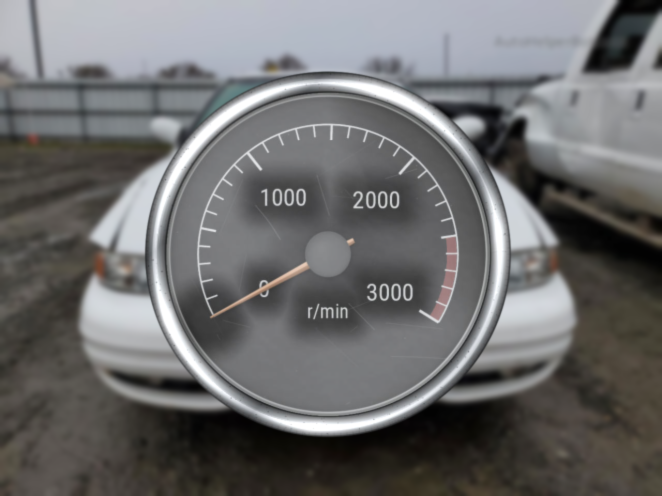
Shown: 0 rpm
